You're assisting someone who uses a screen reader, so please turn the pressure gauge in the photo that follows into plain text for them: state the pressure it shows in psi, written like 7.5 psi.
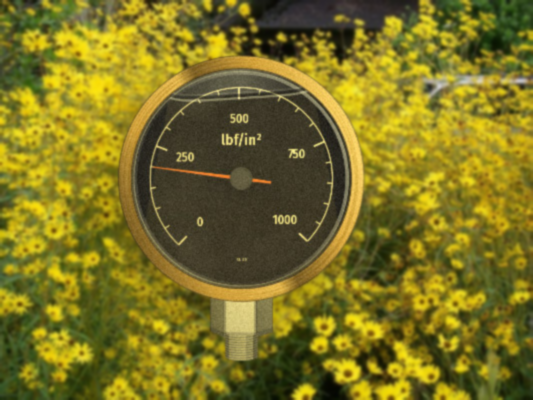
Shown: 200 psi
